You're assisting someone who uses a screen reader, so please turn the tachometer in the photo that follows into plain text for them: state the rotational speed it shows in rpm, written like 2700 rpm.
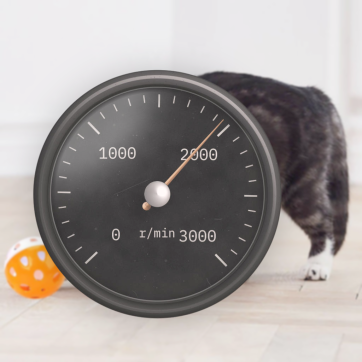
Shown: 1950 rpm
